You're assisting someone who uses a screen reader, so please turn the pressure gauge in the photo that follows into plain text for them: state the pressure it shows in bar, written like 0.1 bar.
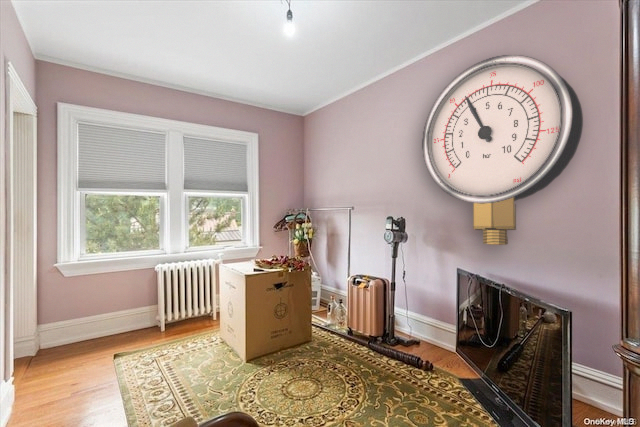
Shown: 4 bar
